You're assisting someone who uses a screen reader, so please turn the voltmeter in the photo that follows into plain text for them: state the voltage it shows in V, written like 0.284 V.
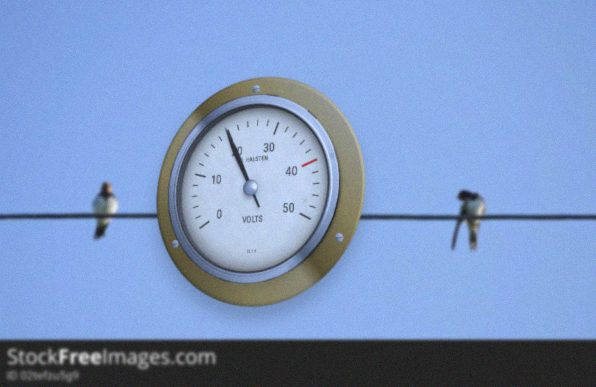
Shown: 20 V
